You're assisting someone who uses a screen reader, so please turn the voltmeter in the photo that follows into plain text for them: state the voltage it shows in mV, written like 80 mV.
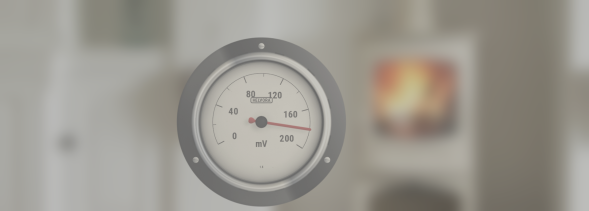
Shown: 180 mV
